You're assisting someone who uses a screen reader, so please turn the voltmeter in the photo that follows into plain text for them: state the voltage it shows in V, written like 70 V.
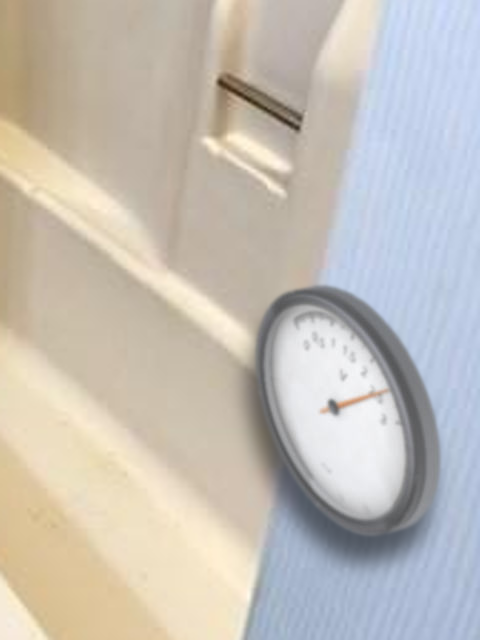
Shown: 2.5 V
